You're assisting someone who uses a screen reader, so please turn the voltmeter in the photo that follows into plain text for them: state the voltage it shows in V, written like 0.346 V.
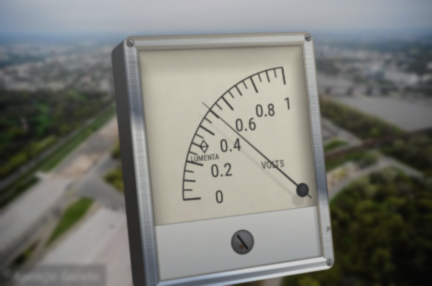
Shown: 0.5 V
